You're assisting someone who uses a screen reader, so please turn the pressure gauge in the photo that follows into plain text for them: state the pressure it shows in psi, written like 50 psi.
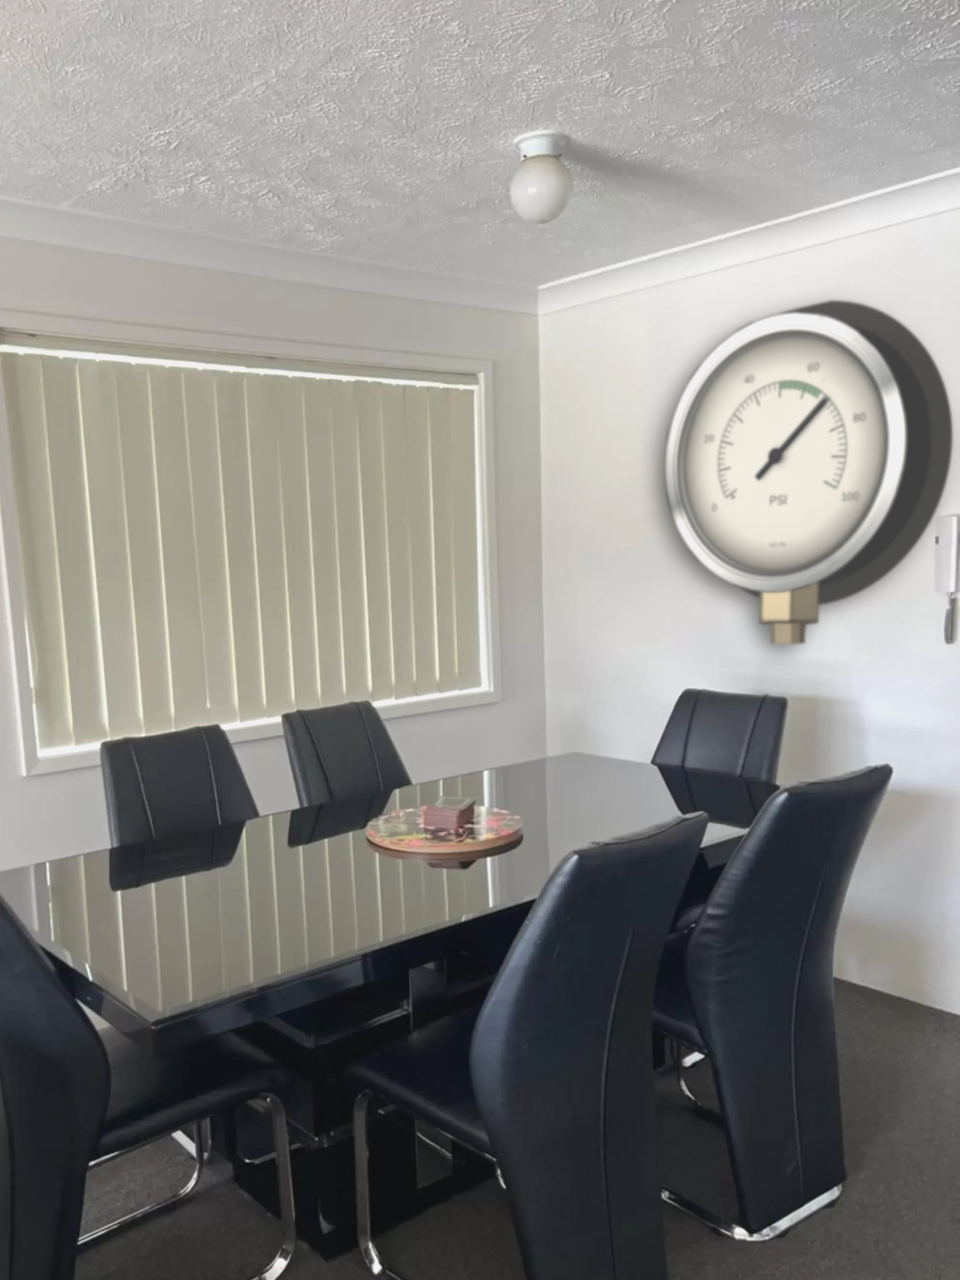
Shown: 70 psi
